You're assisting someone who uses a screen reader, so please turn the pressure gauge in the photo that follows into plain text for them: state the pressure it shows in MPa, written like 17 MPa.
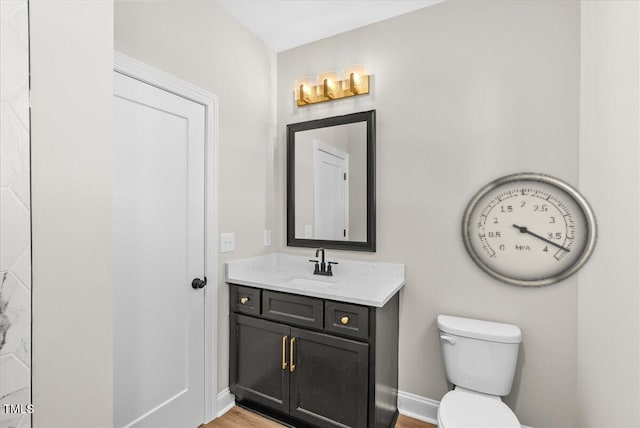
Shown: 3.75 MPa
